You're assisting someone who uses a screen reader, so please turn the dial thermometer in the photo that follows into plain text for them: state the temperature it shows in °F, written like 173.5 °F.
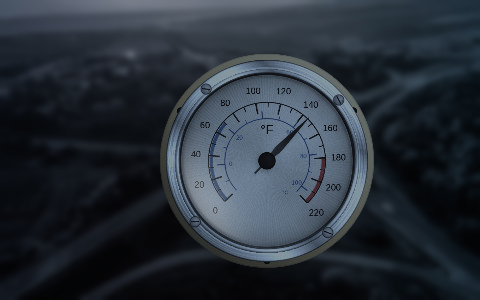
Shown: 145 °F
